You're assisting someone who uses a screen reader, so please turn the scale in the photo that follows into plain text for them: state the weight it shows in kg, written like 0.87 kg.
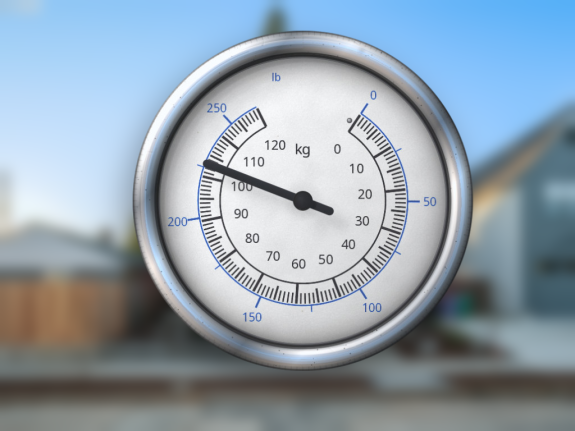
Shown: 103 kg
